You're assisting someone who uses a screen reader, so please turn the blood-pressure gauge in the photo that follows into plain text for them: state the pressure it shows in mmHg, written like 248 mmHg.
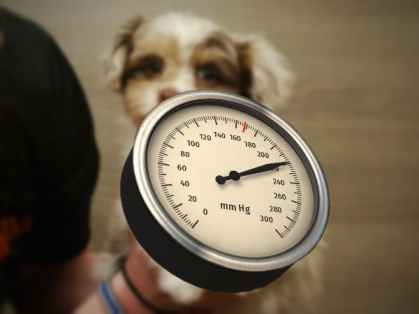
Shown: 220 mmHg
